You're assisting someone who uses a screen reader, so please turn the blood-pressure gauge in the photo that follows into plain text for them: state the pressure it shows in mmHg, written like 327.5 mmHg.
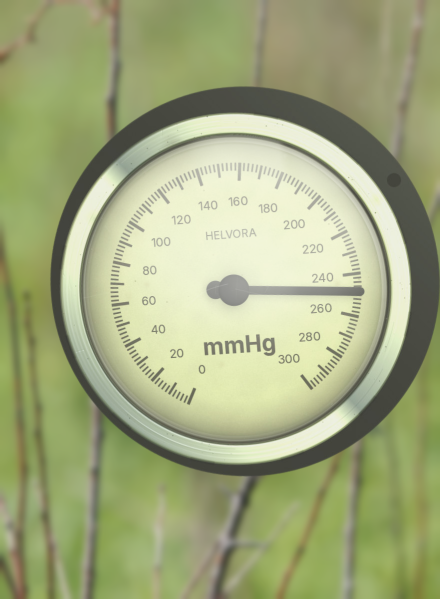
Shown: 248 mmHg
